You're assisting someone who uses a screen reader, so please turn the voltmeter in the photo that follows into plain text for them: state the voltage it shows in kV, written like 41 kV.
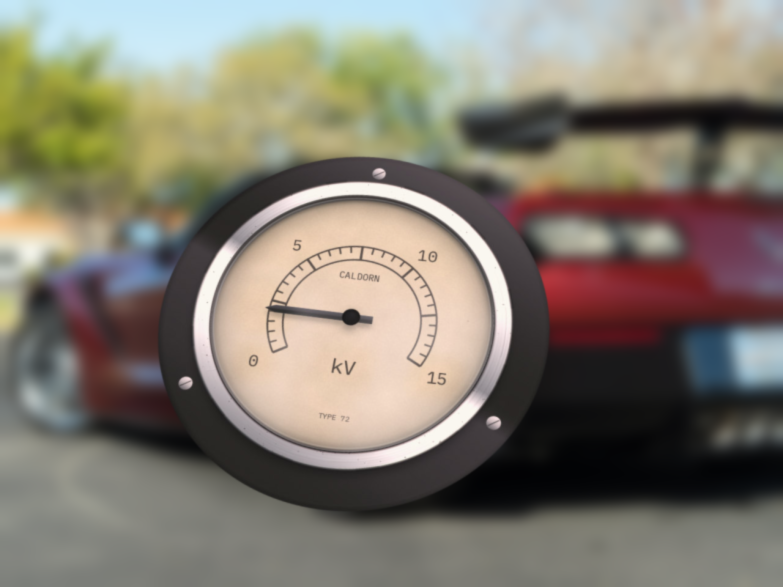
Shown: 2 kV
